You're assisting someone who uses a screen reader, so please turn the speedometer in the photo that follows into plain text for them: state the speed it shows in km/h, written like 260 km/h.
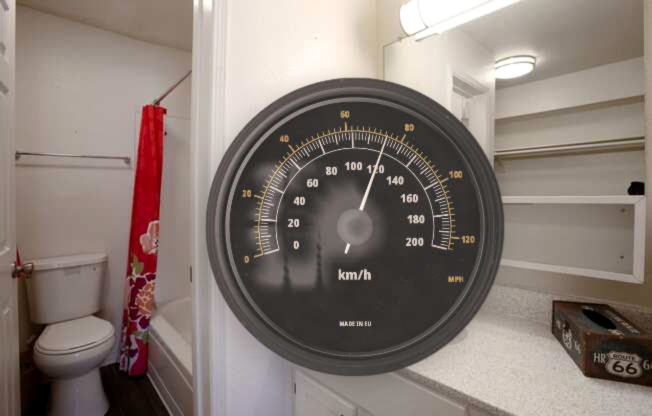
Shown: 120 km/h
